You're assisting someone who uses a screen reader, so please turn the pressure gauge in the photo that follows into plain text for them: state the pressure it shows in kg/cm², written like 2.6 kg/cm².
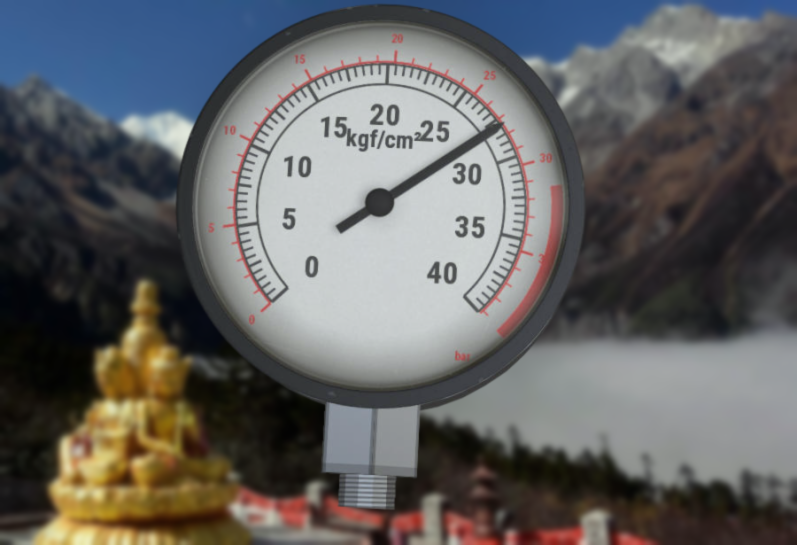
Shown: 28 kg/cm²
